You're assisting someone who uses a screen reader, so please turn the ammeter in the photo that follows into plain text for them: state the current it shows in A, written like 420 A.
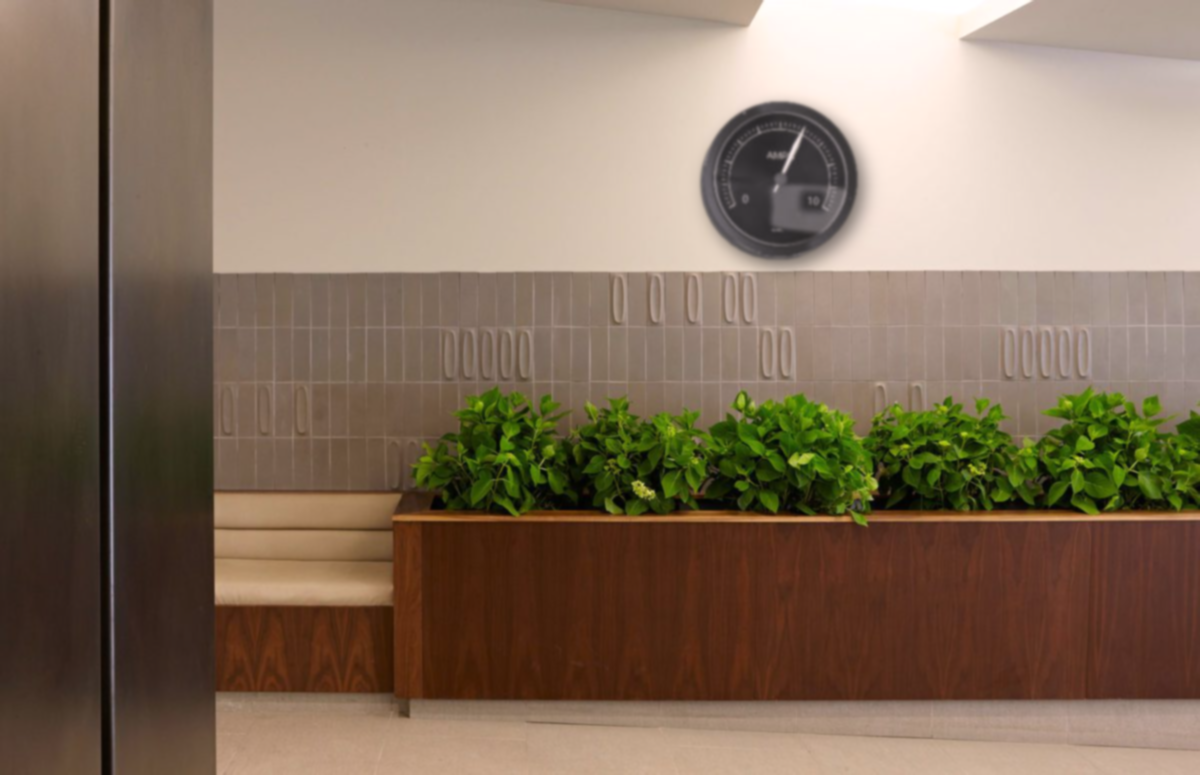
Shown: 6 A
